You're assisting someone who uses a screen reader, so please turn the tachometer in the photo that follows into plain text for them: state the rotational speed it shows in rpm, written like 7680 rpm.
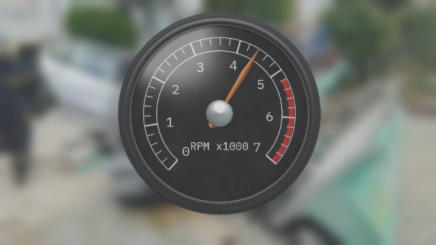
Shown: 4400 rpm
